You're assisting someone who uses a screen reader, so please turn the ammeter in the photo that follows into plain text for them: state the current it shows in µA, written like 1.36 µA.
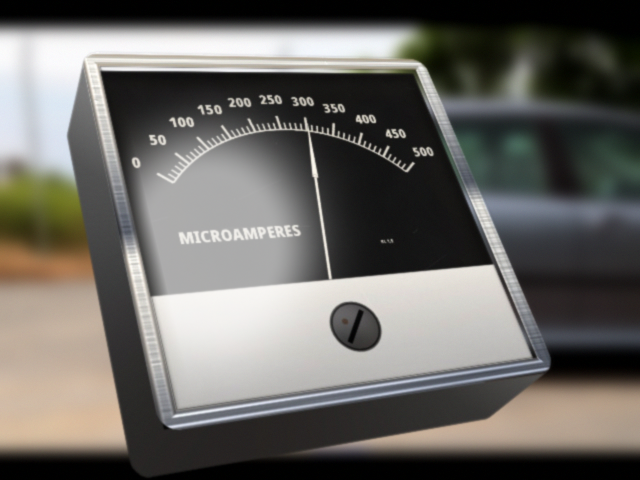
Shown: 300 µA
